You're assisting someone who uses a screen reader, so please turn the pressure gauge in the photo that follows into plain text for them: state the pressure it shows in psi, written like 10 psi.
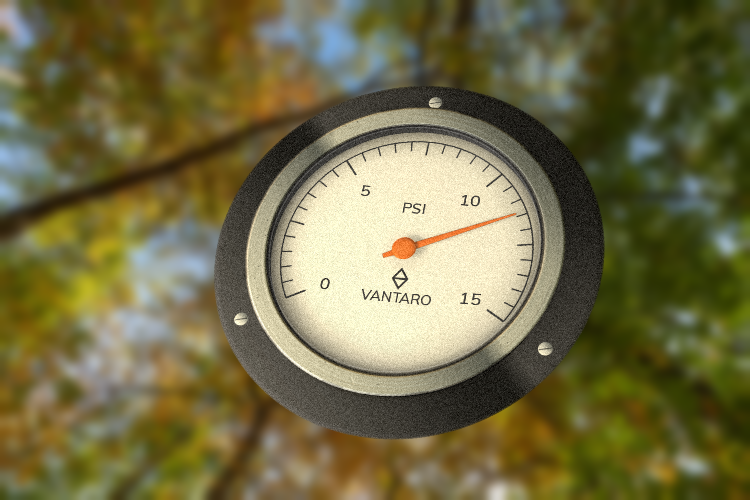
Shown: 11.5 psi
